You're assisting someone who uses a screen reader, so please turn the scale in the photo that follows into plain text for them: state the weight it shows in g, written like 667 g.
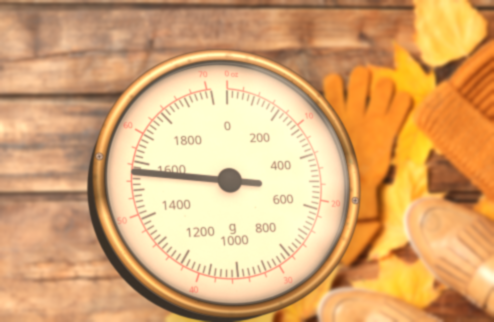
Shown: 1560 g
